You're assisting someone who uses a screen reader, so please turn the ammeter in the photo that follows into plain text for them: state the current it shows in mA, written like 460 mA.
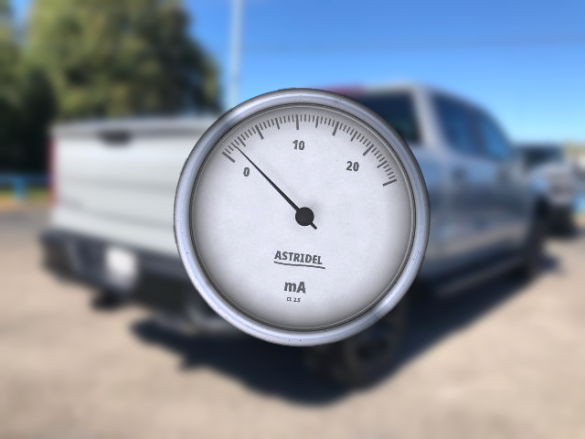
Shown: 1.5 mA
